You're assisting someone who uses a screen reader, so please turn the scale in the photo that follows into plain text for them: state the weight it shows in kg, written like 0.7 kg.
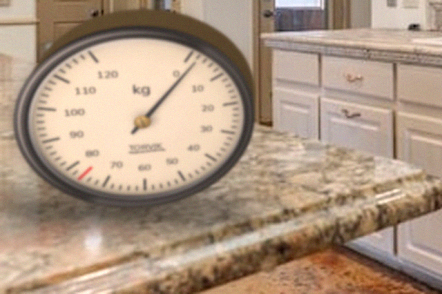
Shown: 2 kg
